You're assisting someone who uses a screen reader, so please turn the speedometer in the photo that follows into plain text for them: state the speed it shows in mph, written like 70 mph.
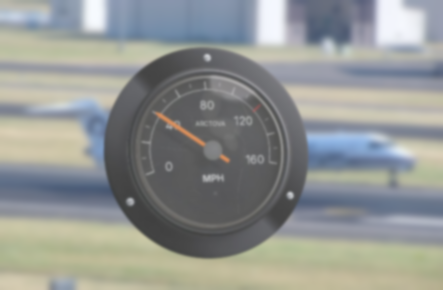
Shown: 40 mph
